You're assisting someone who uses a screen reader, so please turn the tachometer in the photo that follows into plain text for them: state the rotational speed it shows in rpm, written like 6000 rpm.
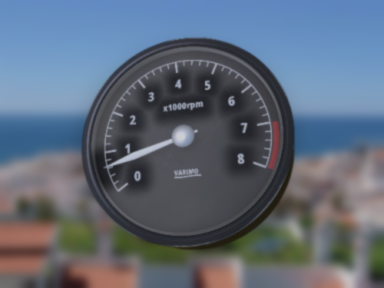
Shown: 600 rpm
